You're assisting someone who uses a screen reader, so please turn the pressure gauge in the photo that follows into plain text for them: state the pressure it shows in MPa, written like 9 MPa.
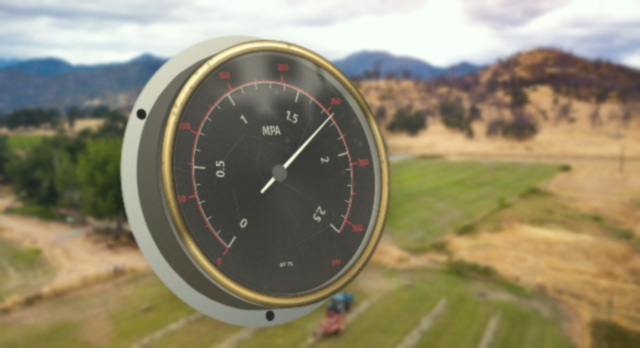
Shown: 1.75 MPa
